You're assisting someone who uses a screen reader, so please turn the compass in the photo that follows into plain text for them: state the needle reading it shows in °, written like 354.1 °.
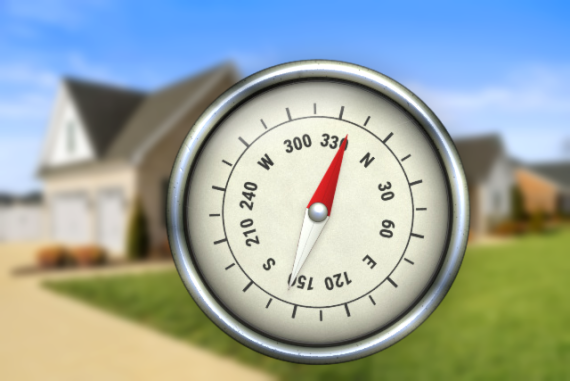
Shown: 337.5 °
